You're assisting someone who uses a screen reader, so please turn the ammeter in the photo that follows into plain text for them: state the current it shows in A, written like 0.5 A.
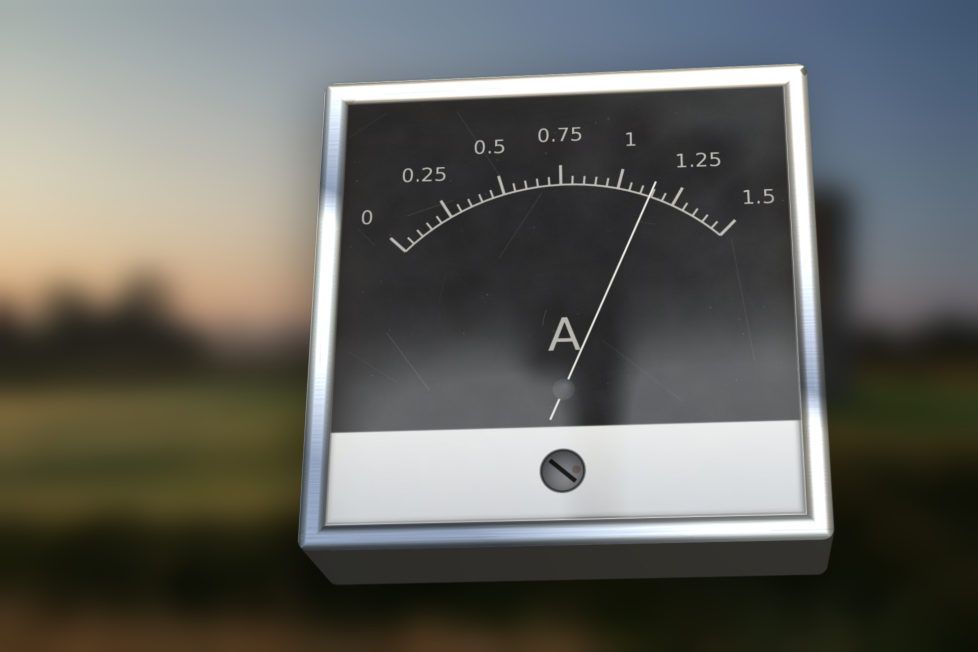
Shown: 1.15 A
